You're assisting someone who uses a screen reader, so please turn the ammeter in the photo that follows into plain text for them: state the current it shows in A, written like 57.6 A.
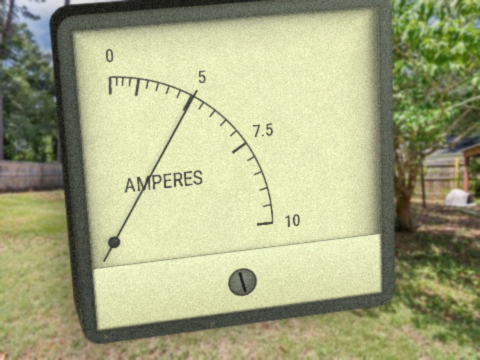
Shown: 5 A
